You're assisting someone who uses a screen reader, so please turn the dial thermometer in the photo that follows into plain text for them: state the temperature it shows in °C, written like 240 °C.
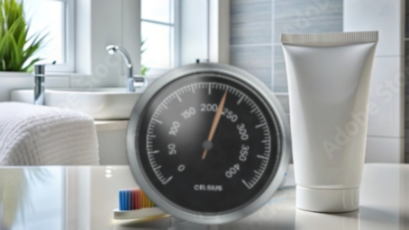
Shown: 225 °C
